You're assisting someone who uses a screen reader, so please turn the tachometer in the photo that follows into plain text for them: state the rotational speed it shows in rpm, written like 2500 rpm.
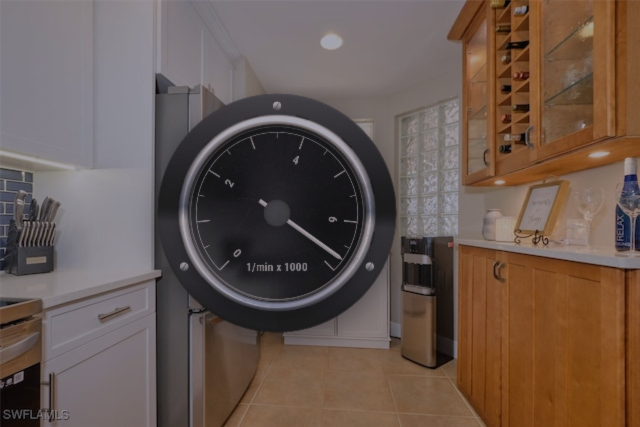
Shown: 6750 rpm
